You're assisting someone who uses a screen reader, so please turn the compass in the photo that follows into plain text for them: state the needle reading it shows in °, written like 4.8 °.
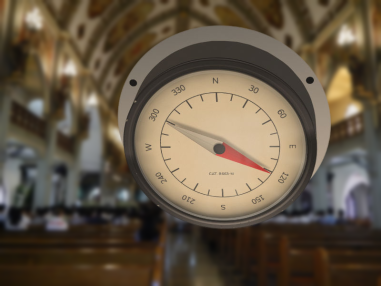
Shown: 120 °
